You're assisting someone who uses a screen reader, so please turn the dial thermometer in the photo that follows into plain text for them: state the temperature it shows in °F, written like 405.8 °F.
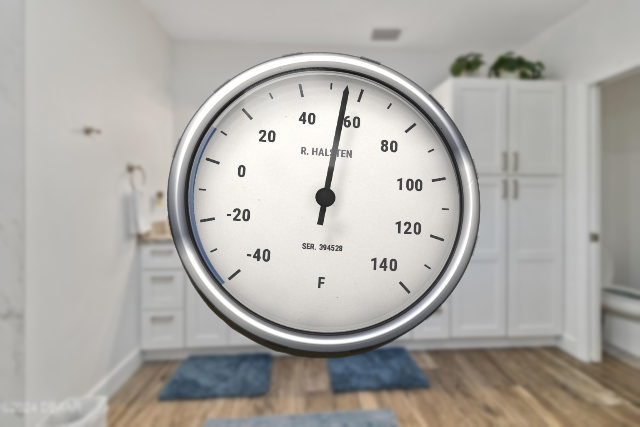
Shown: 55 °F
